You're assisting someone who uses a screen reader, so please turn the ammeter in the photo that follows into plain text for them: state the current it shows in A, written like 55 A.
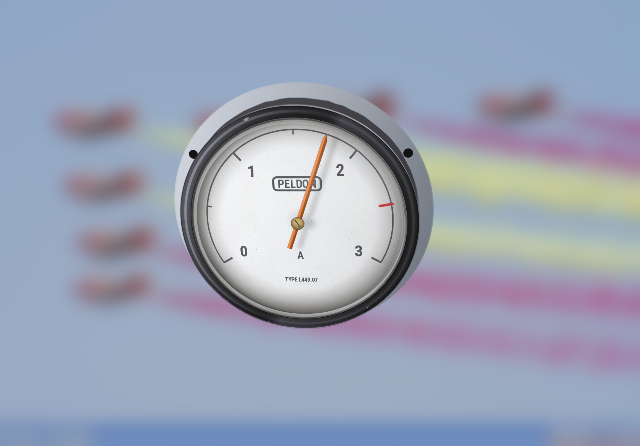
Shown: 1.75 A
